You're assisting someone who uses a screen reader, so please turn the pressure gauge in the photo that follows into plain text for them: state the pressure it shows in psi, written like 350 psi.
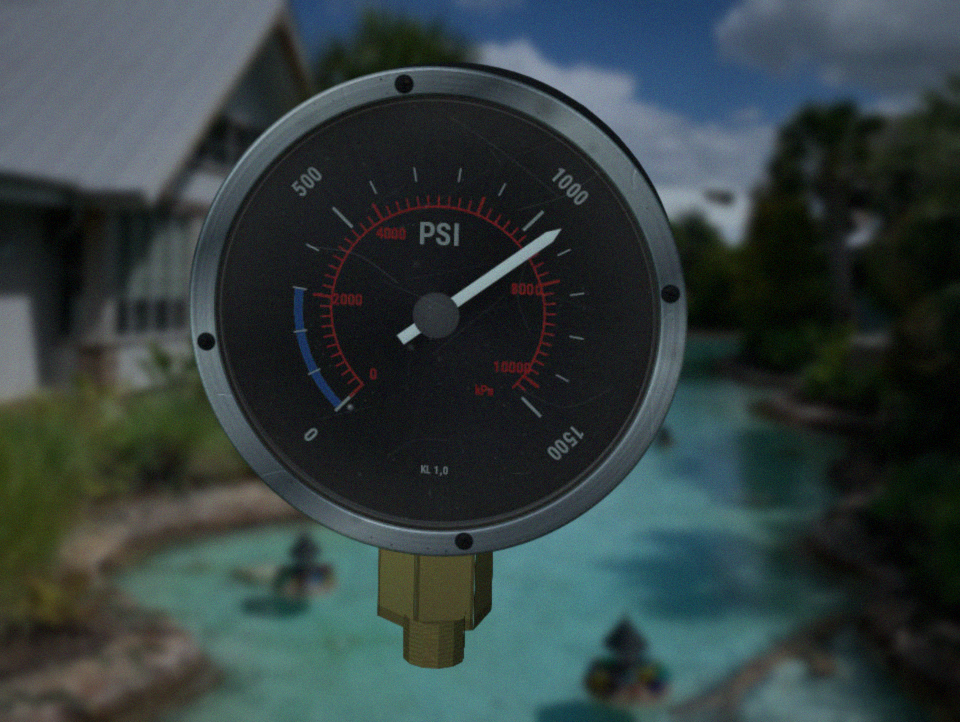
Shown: 1050 psi
